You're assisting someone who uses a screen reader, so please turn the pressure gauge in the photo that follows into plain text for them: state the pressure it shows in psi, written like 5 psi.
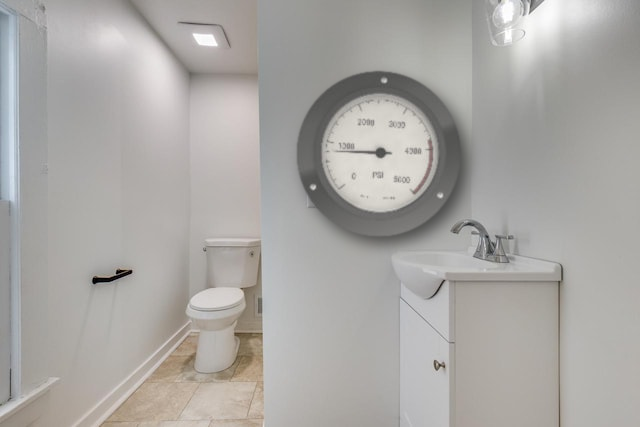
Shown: 800 psi
